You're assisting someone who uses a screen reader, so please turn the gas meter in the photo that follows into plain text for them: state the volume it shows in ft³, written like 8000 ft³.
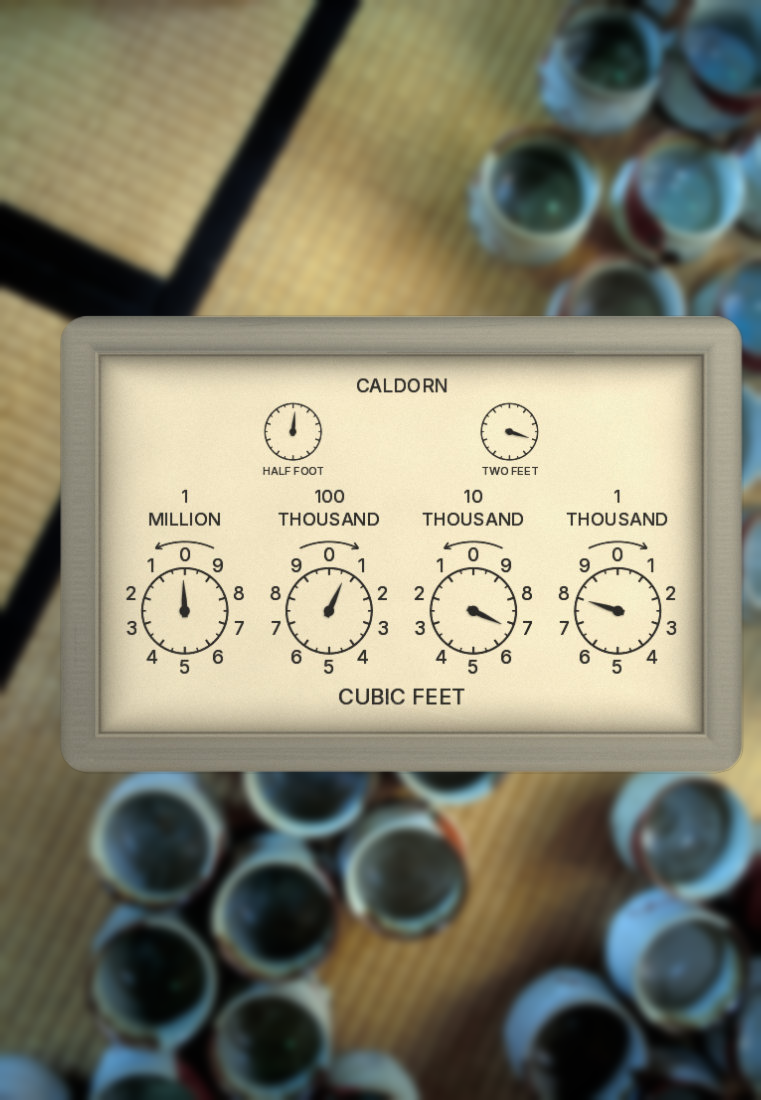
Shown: 6800 ft³
